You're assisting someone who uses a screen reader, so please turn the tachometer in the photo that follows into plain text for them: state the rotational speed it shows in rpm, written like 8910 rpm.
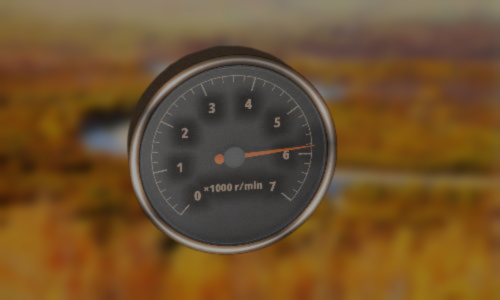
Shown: 5800 rpm
